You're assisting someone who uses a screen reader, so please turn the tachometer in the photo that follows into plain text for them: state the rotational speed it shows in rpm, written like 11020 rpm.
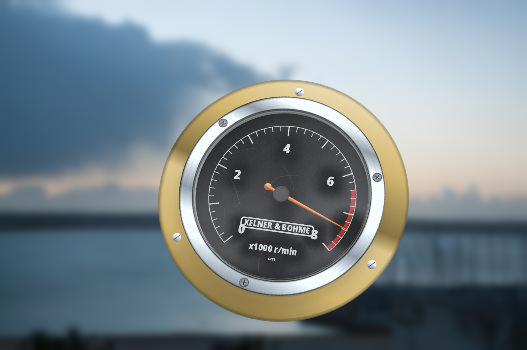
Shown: 7400 rpm
